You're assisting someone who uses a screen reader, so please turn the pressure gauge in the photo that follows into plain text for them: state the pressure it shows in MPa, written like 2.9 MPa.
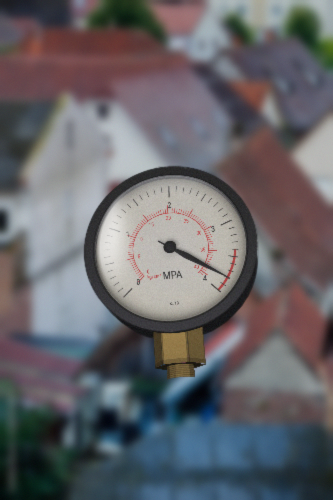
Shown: 3.8 MPa
